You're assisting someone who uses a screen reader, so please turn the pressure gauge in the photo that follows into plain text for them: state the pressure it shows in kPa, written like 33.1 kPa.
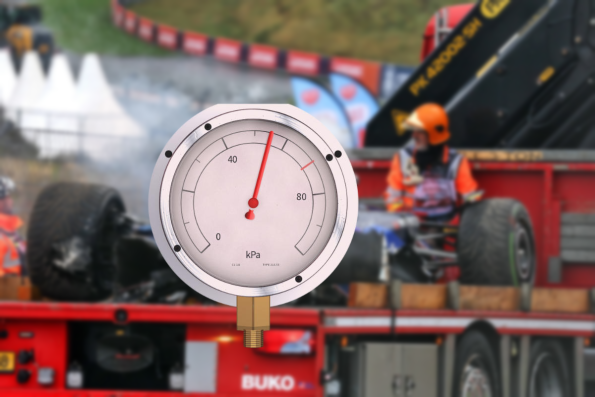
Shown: 55 kPa
